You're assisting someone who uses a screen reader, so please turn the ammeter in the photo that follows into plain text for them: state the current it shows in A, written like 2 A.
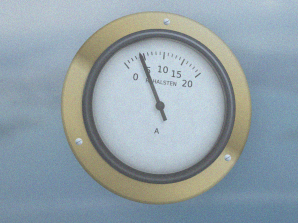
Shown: 4 A
